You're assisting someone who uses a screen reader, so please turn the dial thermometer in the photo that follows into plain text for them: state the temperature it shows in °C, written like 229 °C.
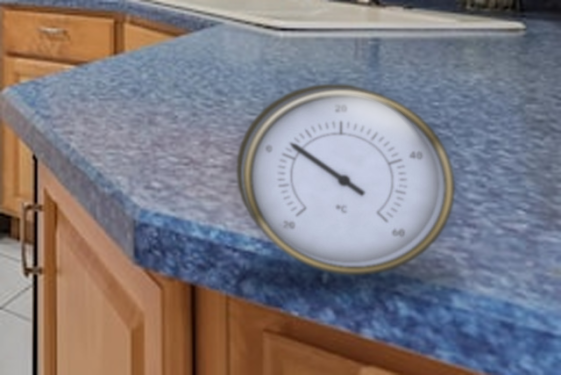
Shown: 4 °C
